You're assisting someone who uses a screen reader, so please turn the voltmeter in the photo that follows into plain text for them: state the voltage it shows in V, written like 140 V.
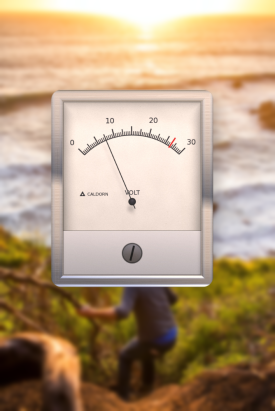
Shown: 7.5 V
